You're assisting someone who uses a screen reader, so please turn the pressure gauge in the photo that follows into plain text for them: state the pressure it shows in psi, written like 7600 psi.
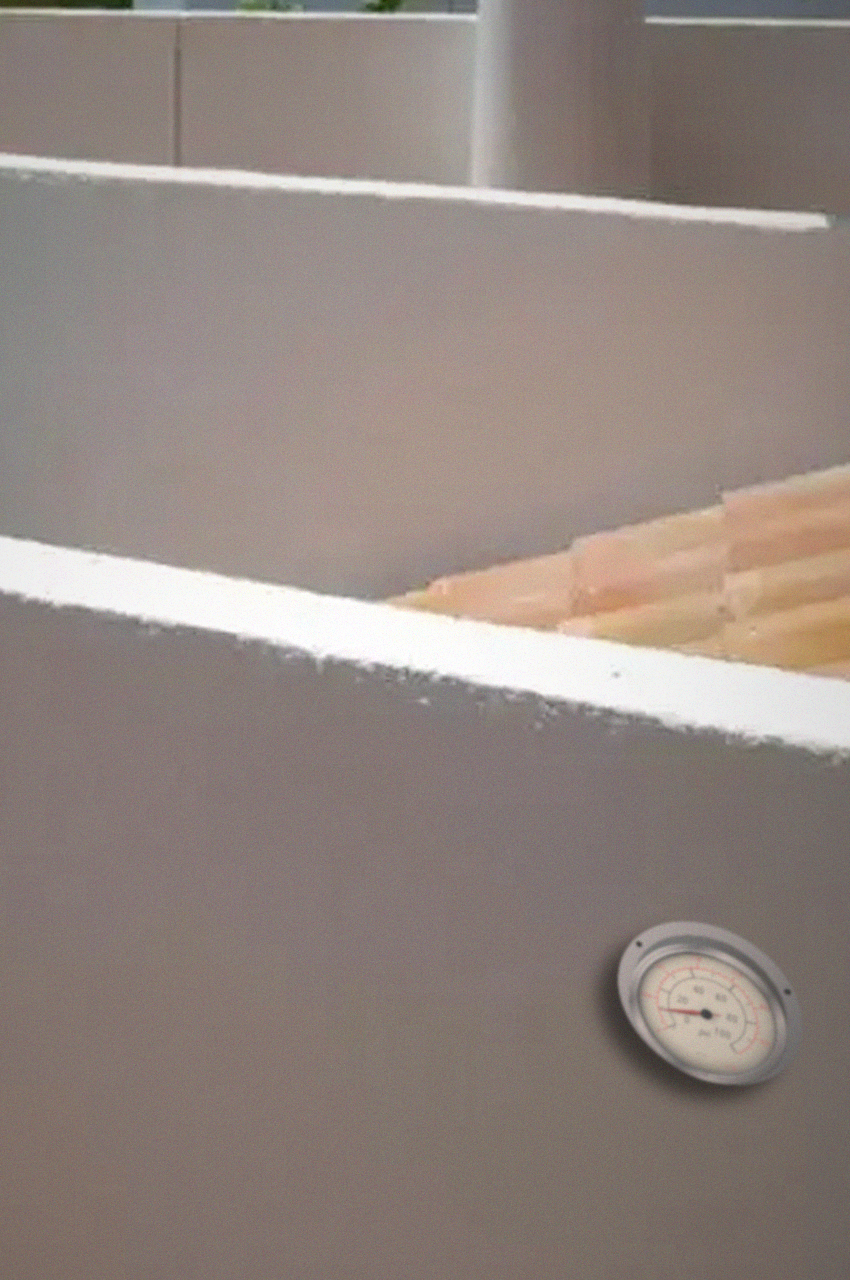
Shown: 10 psi
